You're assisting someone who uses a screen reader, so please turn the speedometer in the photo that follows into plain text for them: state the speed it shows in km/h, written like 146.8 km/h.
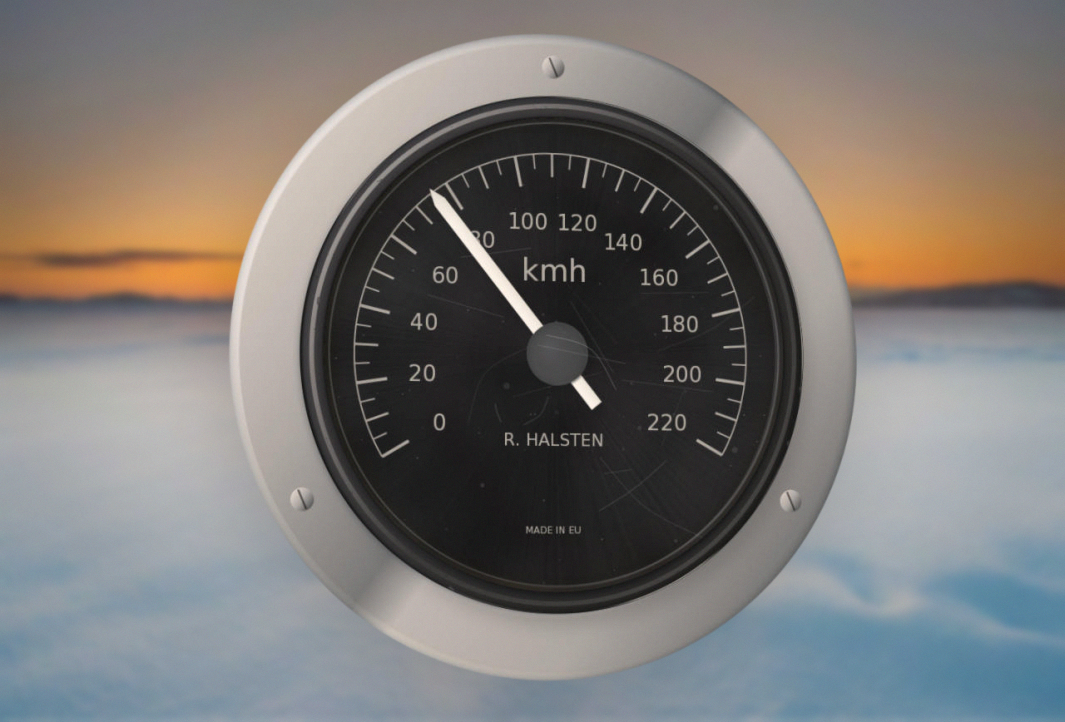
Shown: 75 km/h
